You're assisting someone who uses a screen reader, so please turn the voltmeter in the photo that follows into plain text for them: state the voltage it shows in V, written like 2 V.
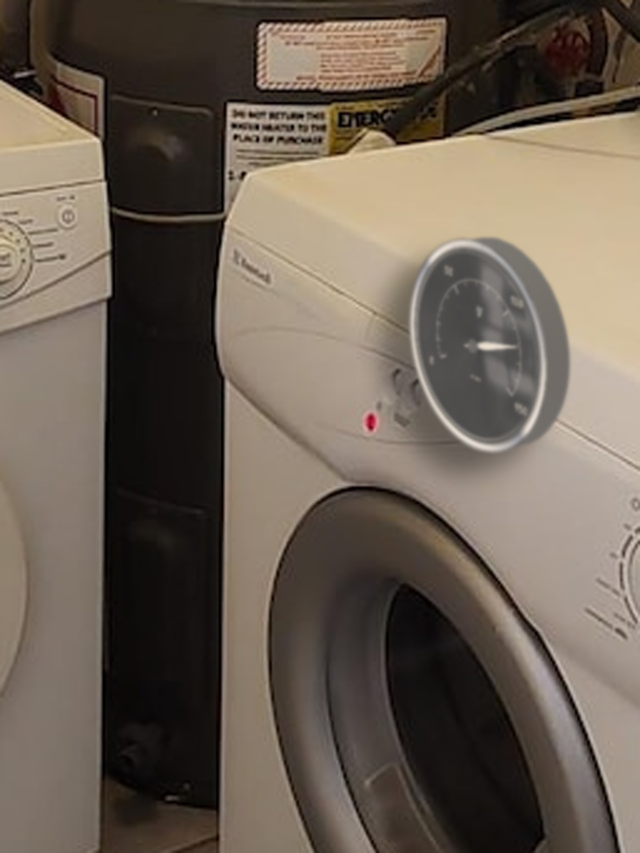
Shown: 120 V
